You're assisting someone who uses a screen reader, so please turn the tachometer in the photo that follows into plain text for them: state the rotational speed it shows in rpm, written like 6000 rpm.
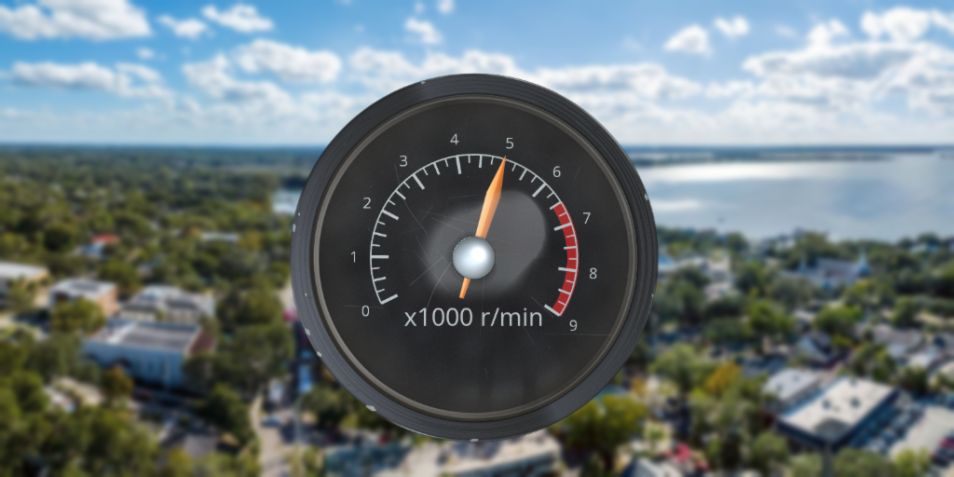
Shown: 5000 rpm
